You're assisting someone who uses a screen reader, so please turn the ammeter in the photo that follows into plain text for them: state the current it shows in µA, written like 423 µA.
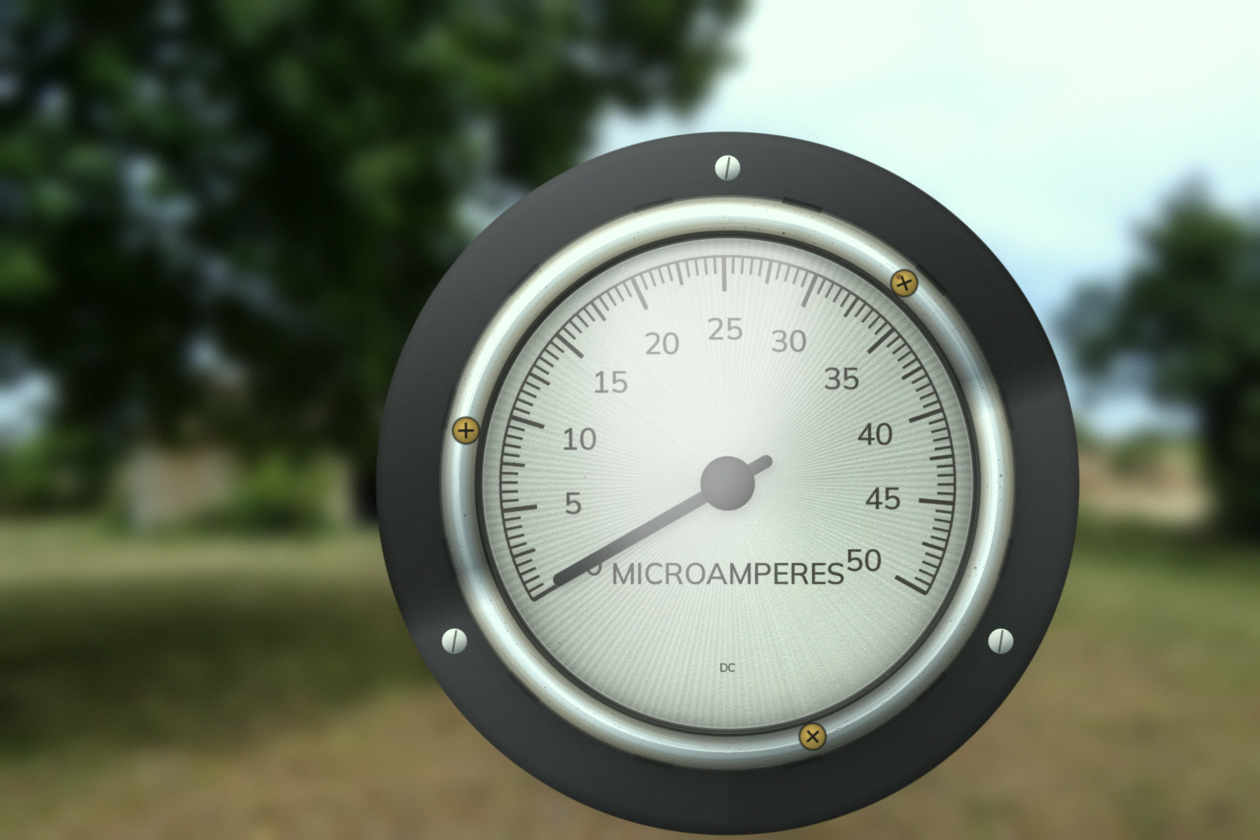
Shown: 0.25 µA
